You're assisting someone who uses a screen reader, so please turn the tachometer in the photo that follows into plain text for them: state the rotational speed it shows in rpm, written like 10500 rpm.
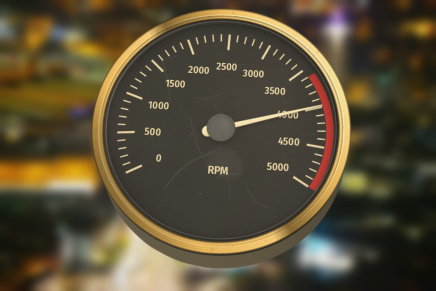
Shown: 4000 rpm
